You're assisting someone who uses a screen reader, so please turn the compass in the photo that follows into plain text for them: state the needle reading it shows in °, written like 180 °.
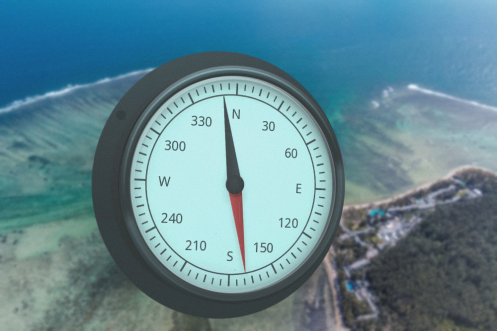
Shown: 170 °
